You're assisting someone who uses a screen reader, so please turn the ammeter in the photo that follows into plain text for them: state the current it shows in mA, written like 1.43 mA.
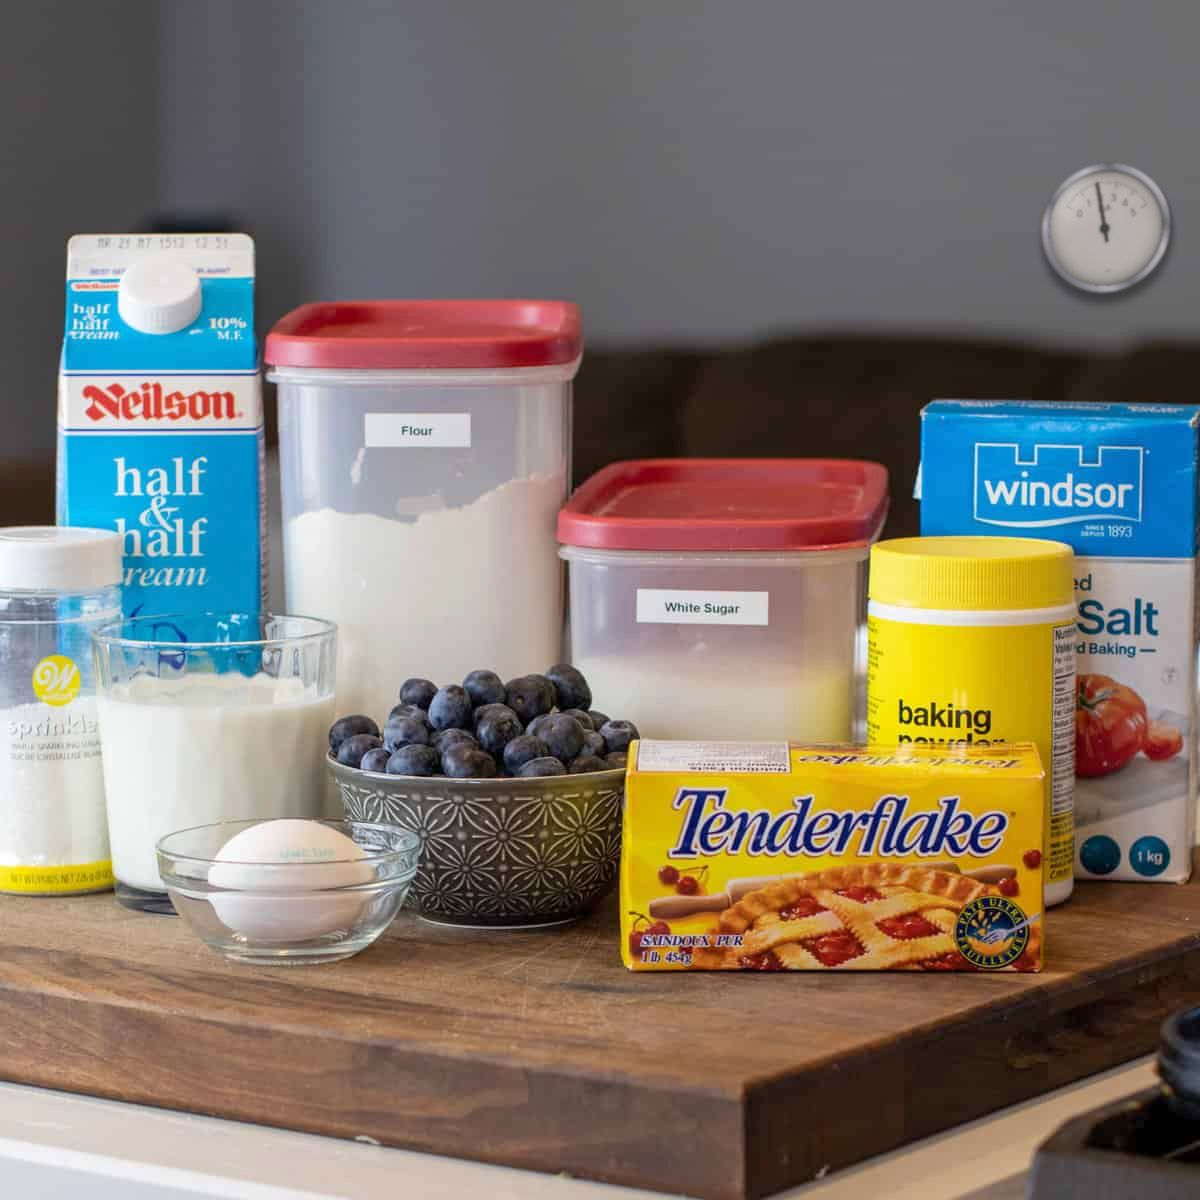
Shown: 2 mA
